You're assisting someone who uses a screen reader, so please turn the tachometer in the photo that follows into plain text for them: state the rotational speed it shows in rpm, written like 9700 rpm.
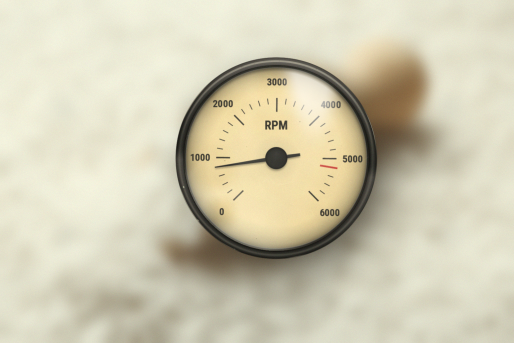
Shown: 800 rpm
